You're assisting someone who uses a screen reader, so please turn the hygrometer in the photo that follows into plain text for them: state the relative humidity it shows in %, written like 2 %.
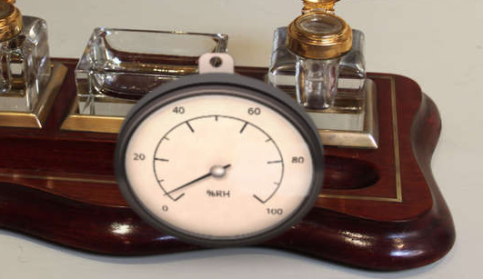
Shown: 5 %
